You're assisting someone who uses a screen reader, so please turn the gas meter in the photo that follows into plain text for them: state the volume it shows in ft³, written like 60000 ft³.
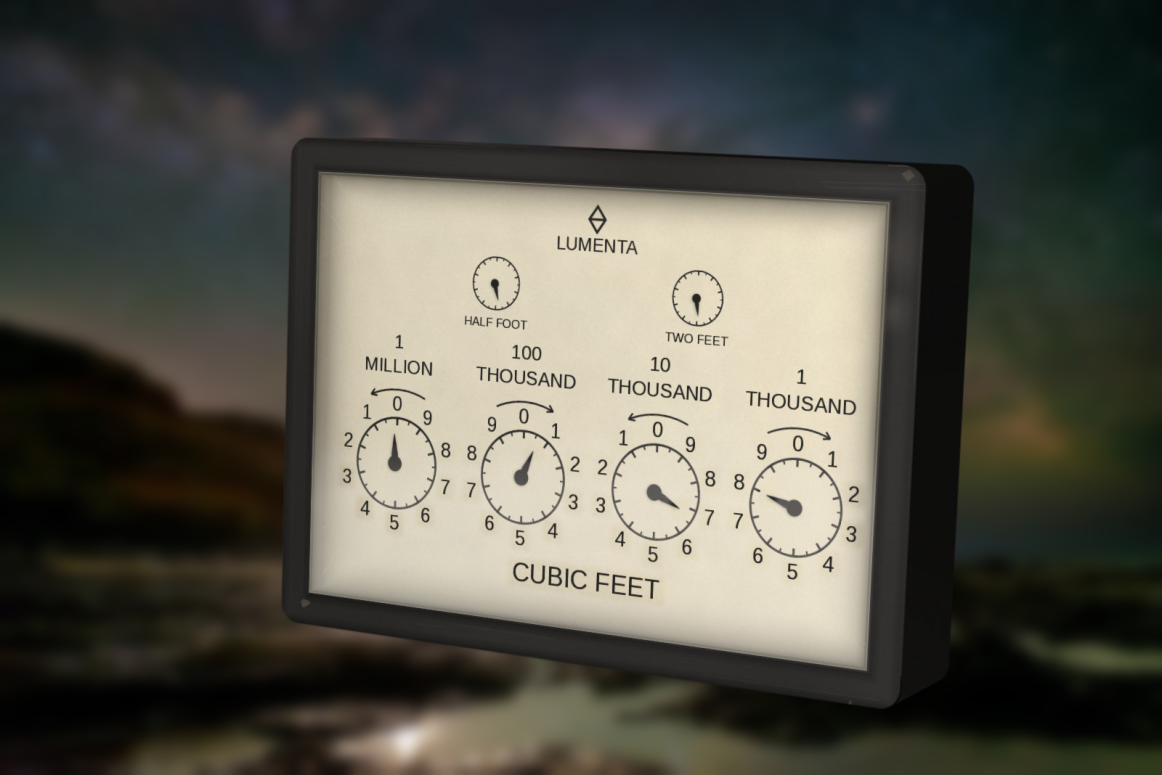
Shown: 6800 ft³
